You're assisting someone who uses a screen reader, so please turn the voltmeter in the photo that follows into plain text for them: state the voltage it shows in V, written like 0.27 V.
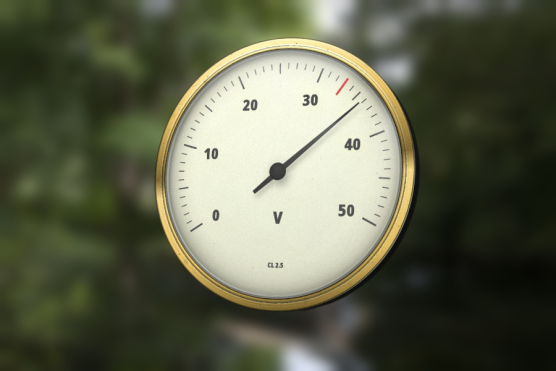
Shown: 36 V
